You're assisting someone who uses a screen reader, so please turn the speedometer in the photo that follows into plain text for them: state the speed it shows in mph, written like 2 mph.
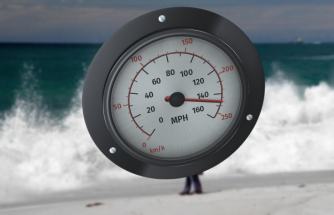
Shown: 145 mph
